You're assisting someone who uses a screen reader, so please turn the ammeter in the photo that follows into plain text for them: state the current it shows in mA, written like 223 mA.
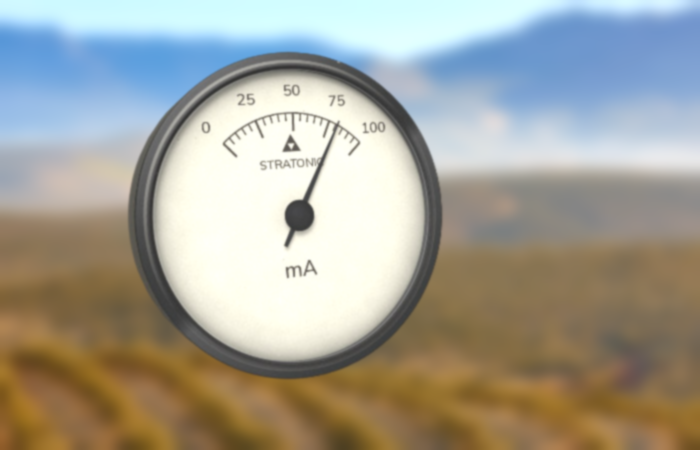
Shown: 80 mA
